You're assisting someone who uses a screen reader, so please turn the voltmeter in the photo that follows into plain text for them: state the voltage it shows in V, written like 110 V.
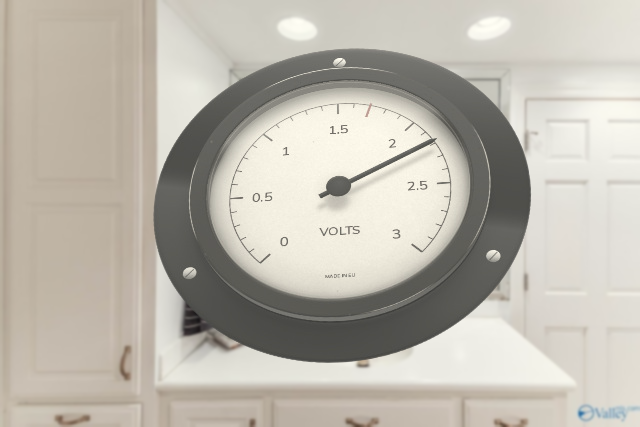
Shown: 2.2 V
